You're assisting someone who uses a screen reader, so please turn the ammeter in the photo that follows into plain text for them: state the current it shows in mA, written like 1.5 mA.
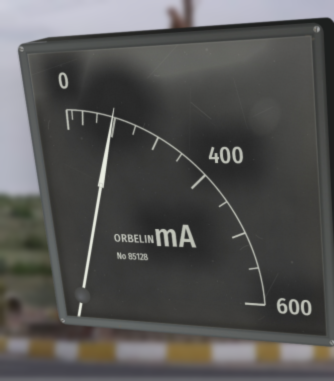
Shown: 200 mA
